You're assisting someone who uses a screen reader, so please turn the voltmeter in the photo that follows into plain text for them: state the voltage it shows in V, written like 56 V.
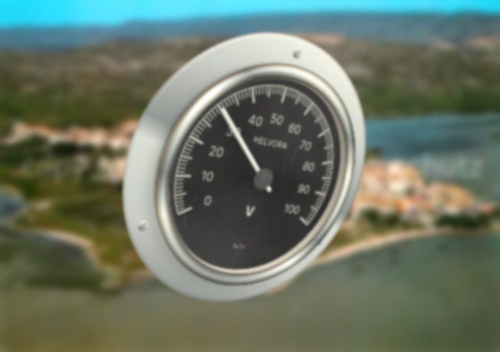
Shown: 30 V
